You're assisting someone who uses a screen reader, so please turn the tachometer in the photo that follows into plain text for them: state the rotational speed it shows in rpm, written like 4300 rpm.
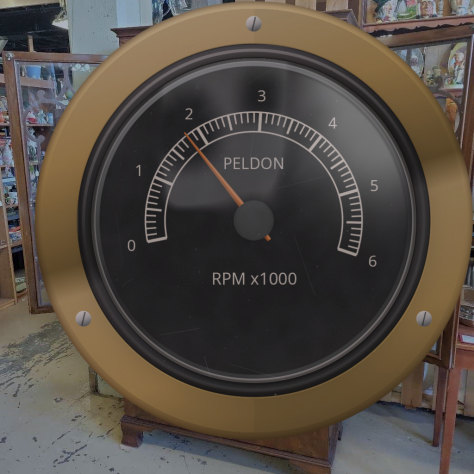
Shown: 1800 rpm
